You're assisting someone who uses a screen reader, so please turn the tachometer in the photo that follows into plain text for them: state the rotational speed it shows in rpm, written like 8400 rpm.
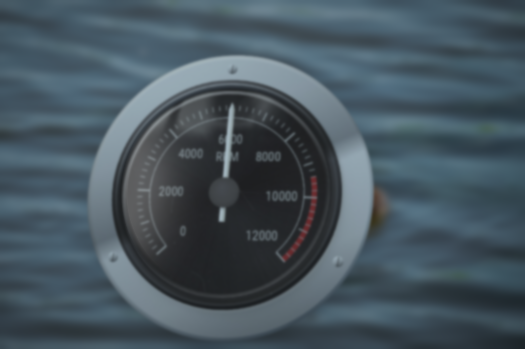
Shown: 6000 rpm
